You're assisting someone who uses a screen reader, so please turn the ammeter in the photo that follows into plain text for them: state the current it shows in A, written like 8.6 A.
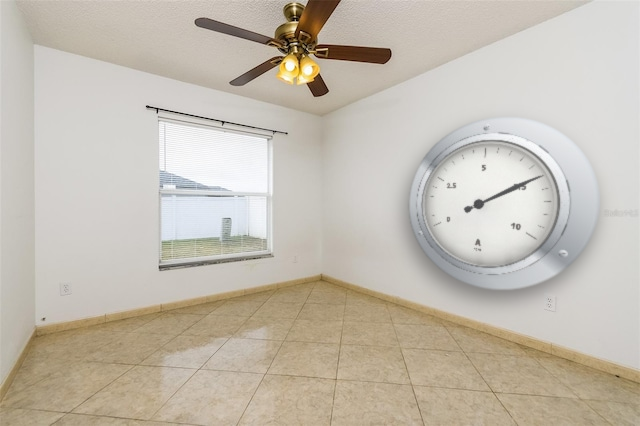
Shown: 7.5 A
